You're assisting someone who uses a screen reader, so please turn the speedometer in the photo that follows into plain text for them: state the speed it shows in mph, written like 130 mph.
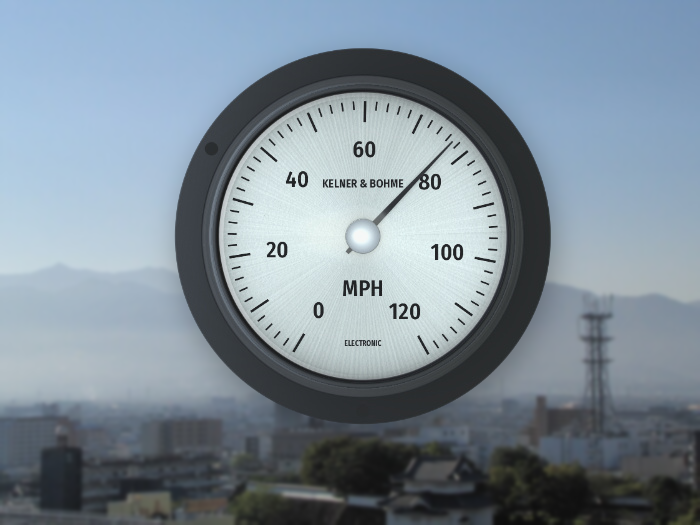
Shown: 77 mph
